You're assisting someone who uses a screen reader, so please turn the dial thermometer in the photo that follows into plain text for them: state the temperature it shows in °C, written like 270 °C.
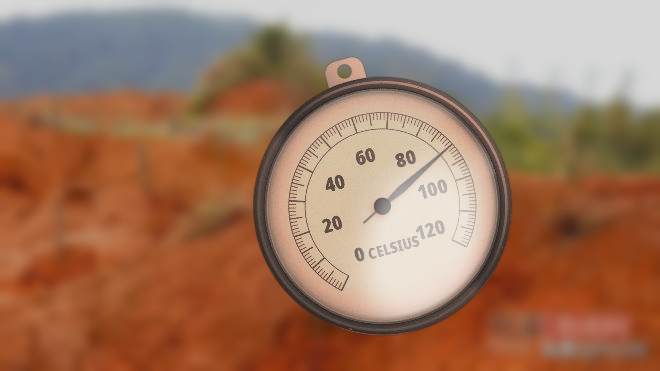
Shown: 90 °C
